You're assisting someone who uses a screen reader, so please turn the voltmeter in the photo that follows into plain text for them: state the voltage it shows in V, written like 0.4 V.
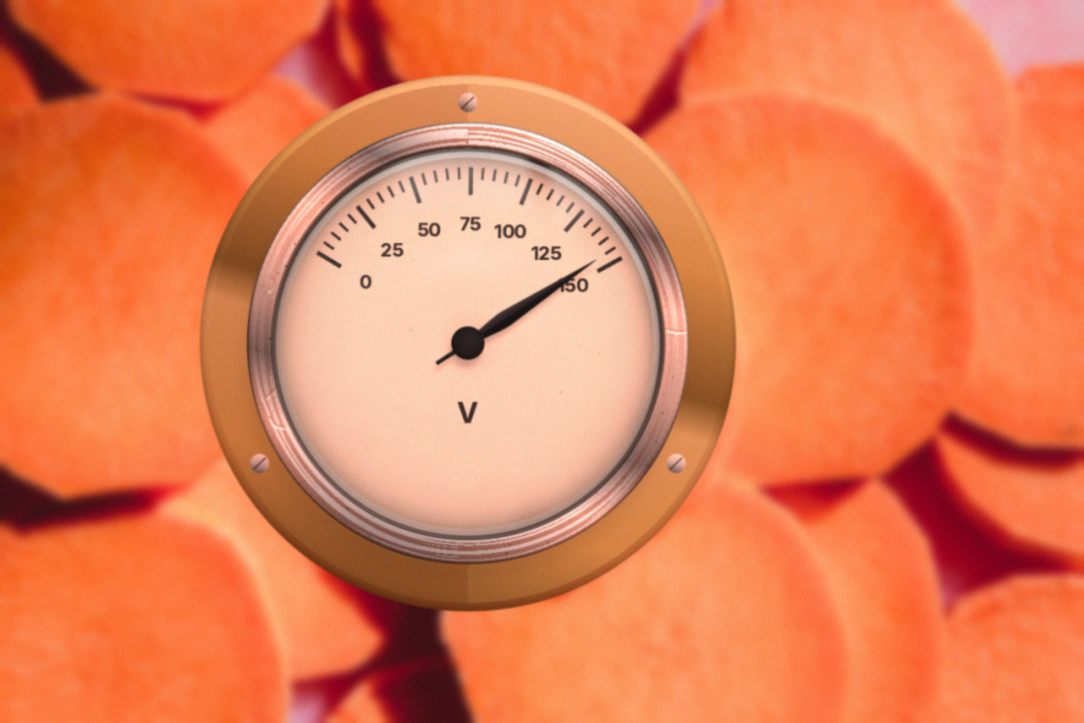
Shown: 145 V
